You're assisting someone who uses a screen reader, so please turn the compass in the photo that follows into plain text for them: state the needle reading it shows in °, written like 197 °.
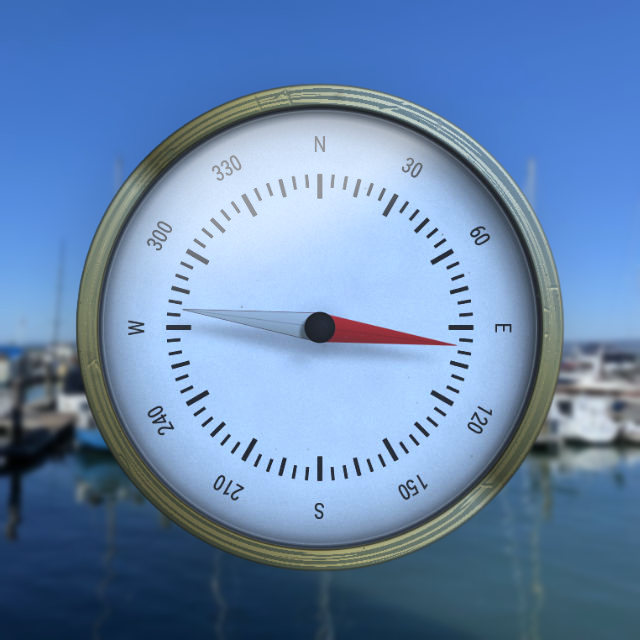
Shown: 97.5 °
